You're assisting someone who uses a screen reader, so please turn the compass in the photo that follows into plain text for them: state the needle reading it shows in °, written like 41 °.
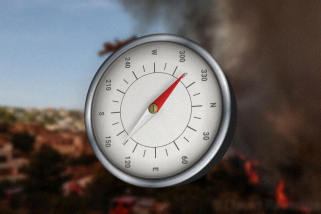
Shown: 315 °
